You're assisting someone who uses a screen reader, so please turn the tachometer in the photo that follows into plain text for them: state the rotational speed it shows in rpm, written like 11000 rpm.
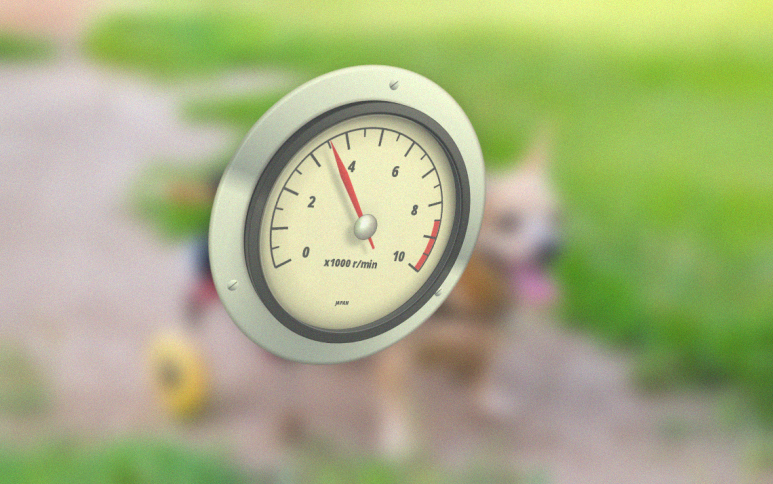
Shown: 3500 rpm
